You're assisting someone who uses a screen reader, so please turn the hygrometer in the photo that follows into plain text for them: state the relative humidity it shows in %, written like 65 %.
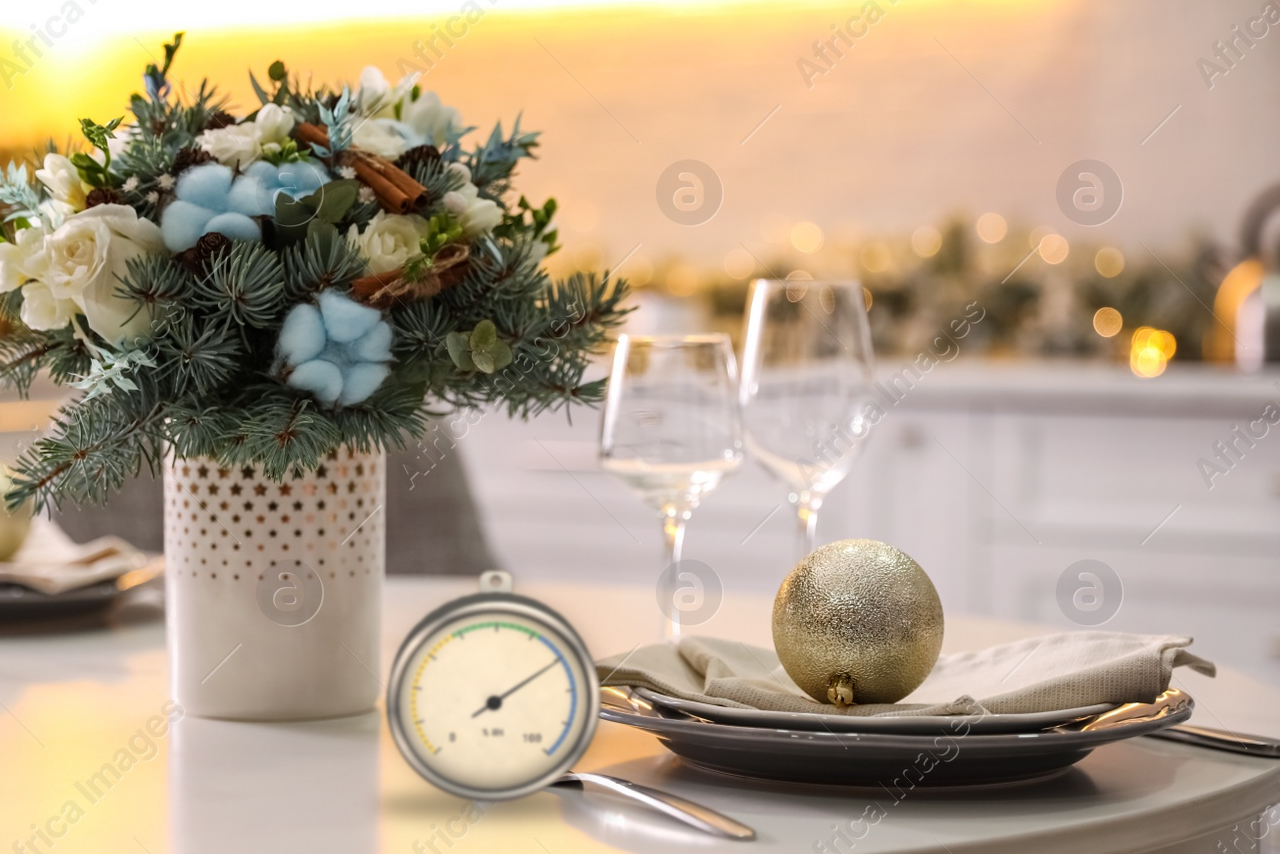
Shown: 70 %
